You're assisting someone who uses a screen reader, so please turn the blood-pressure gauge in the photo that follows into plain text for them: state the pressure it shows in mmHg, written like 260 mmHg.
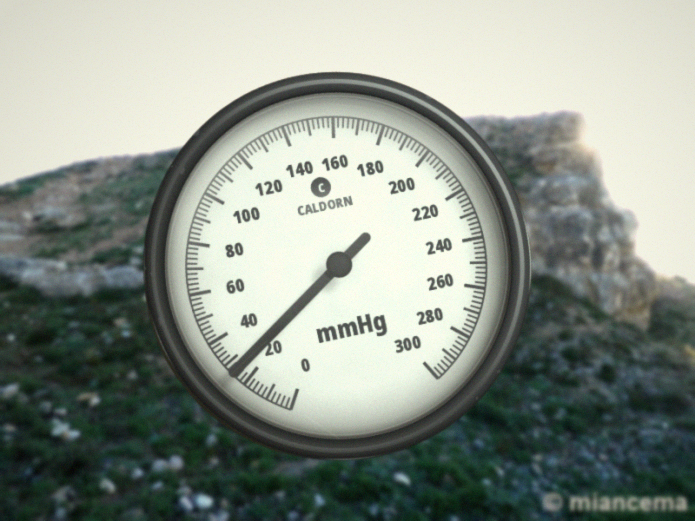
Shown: 26 mmHg
